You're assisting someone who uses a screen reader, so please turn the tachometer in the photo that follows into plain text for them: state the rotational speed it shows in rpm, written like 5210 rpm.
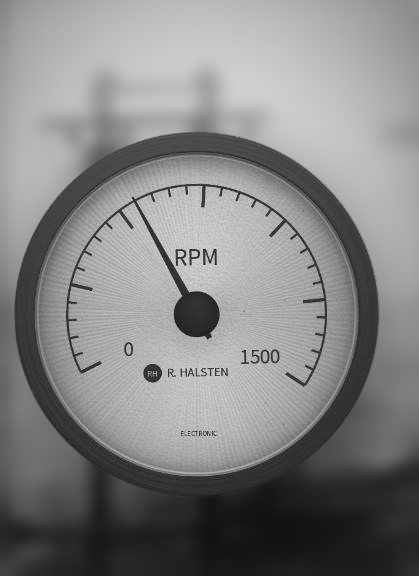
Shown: 550 rpm
